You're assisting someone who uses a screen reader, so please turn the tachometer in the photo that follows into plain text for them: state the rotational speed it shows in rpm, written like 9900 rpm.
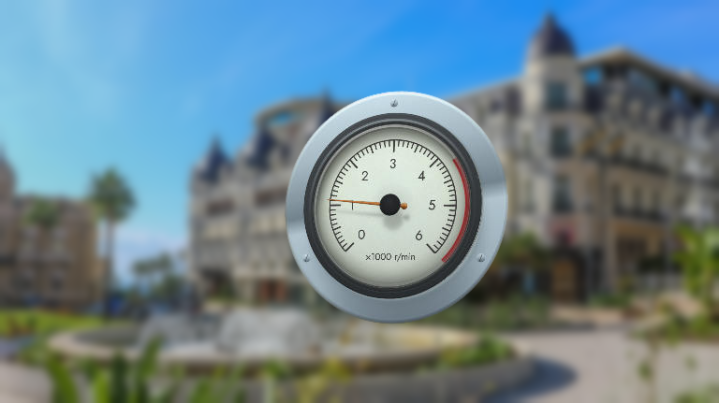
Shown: 1100 rpm
